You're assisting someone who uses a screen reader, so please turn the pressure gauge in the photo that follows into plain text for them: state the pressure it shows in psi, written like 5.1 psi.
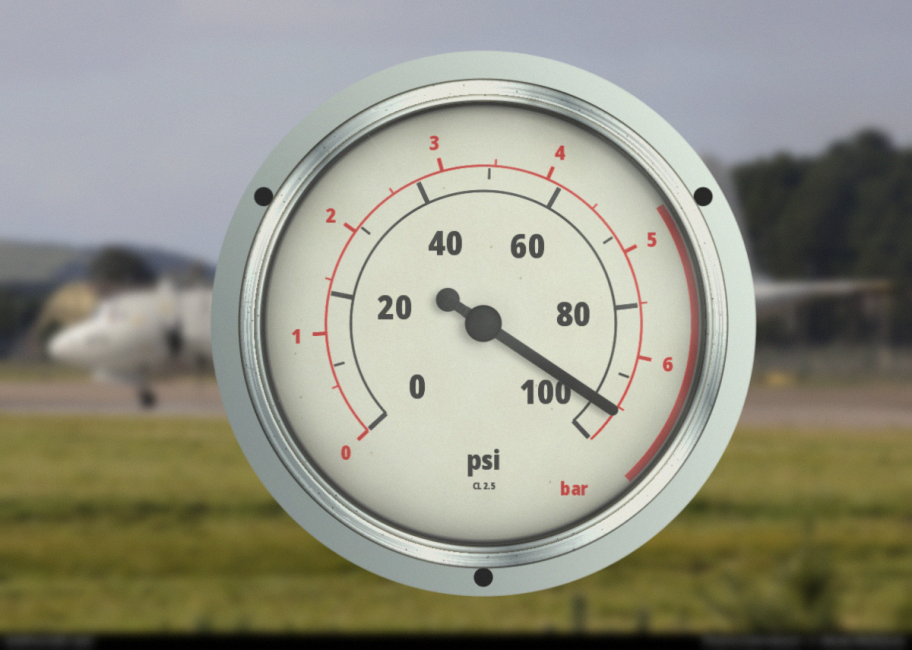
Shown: 95 psi
